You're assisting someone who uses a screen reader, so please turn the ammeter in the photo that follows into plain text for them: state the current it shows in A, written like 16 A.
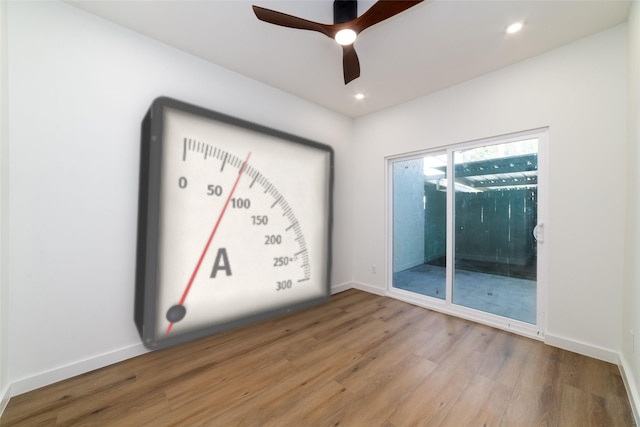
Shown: 75 A
